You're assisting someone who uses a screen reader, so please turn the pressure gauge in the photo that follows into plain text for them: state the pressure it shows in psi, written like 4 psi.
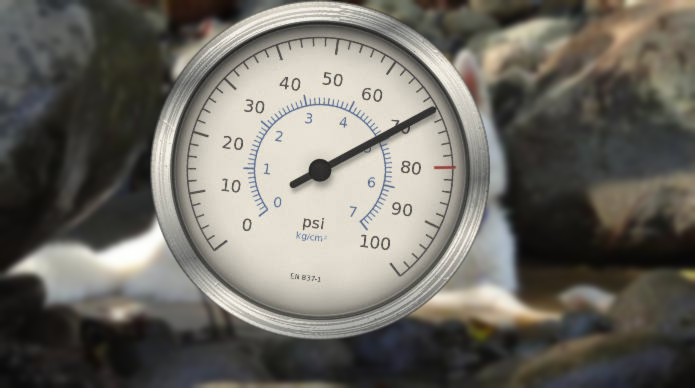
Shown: 70 psi
